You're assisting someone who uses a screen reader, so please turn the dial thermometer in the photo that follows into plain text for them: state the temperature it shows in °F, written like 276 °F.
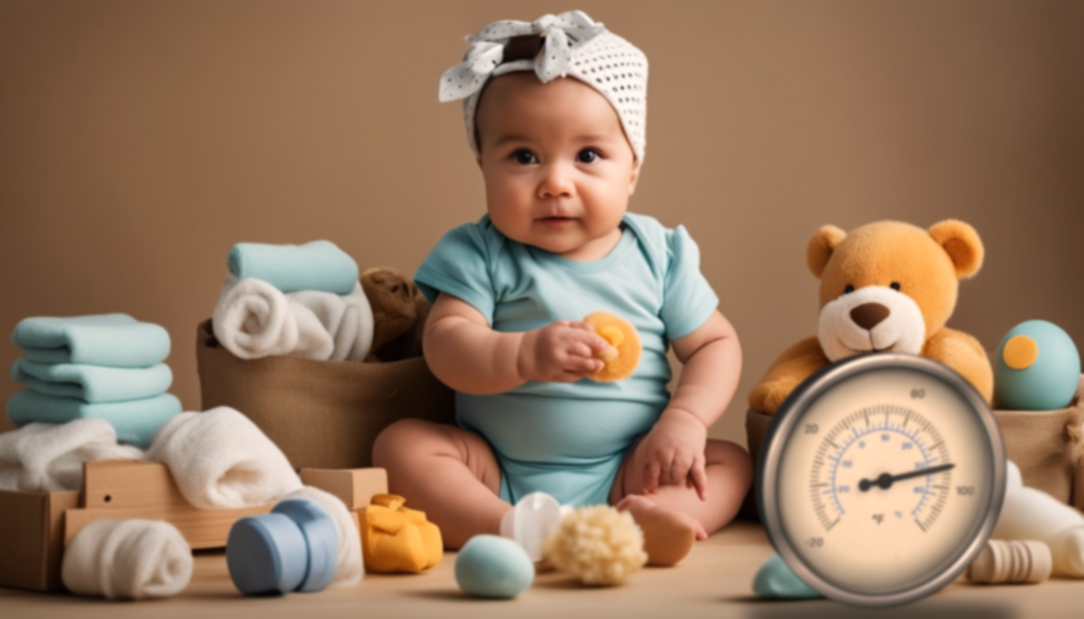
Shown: 90 °F
